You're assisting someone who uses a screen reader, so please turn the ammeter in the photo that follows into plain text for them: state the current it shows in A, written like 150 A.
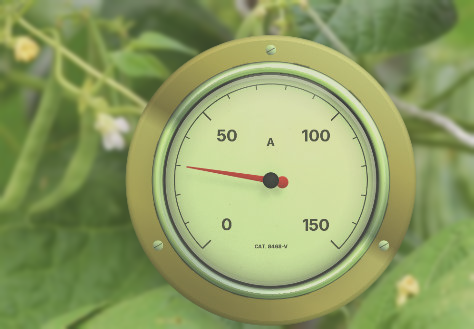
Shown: 30 A
